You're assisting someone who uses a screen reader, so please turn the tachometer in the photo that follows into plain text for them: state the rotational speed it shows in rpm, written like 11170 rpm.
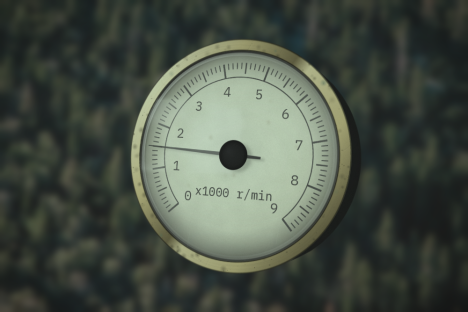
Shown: 1500 rpm
